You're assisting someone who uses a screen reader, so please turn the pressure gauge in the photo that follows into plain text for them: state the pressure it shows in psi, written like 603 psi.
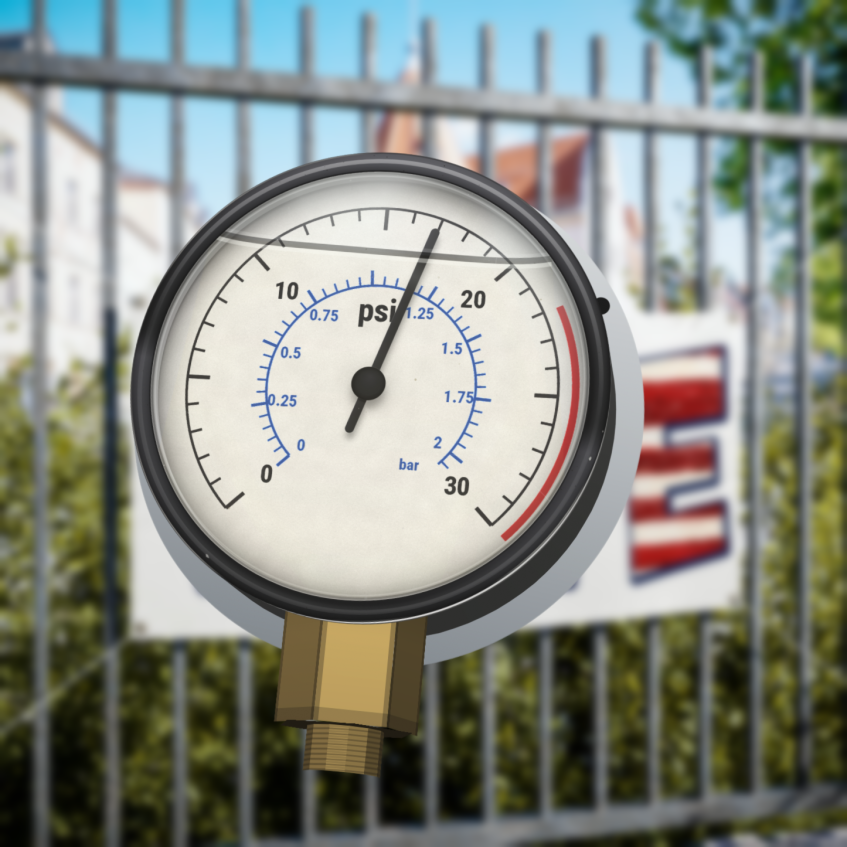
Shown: 17 psi
